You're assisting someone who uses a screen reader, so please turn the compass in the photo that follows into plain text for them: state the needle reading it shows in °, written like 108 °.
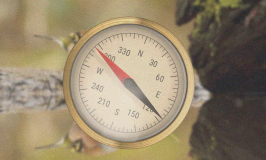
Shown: 295 °
